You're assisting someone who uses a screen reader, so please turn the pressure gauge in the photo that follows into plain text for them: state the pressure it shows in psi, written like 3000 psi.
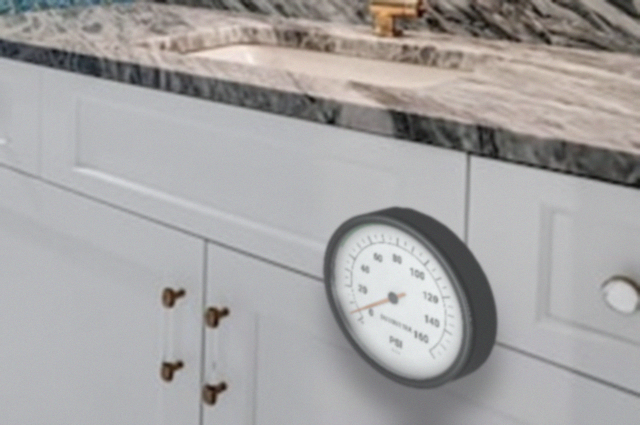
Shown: 5 psi
